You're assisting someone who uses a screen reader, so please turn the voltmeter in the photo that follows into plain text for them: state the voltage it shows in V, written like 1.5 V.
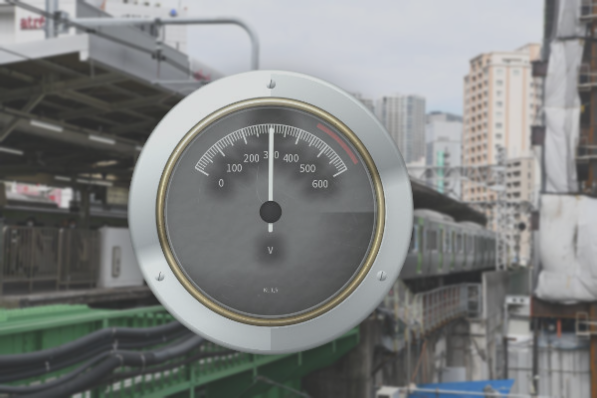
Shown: 300 V
